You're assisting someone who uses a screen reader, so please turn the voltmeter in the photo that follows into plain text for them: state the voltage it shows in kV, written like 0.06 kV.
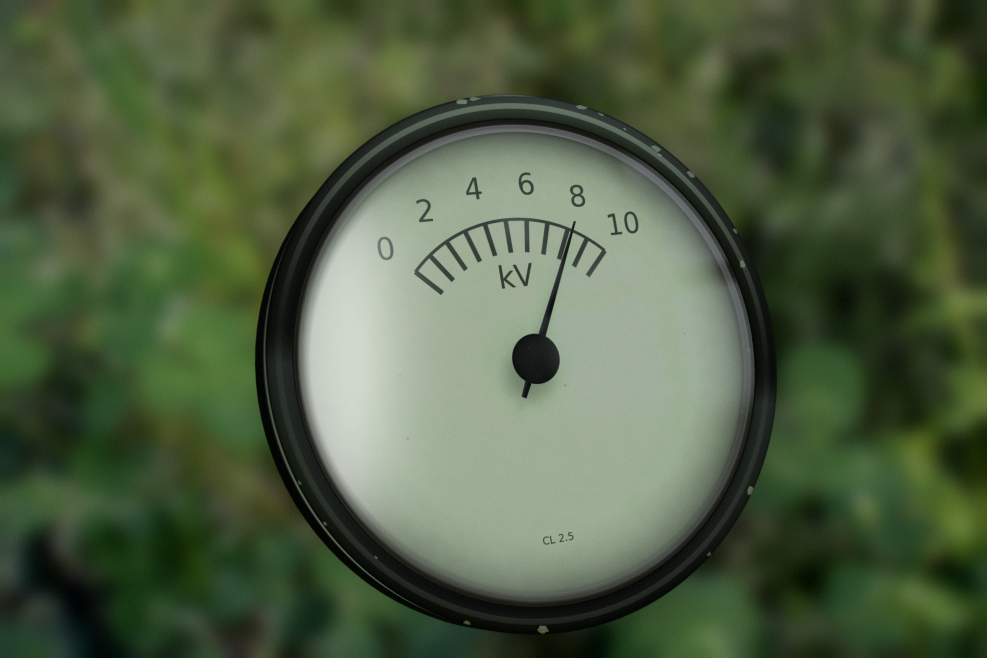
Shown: 8 kV
